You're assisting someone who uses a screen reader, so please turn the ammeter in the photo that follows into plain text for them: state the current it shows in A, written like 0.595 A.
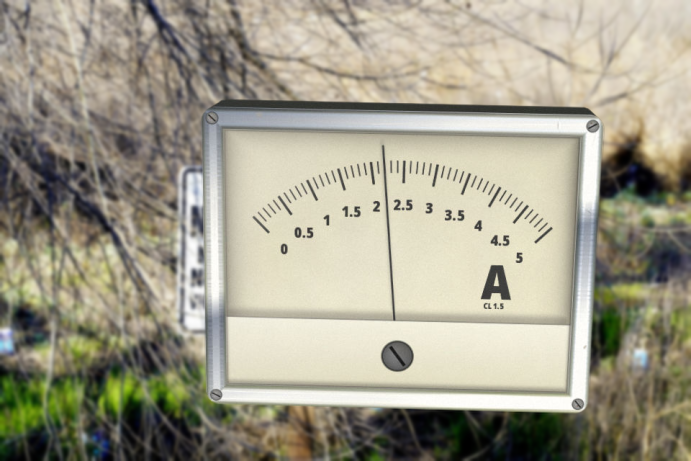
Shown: 2.2 A
